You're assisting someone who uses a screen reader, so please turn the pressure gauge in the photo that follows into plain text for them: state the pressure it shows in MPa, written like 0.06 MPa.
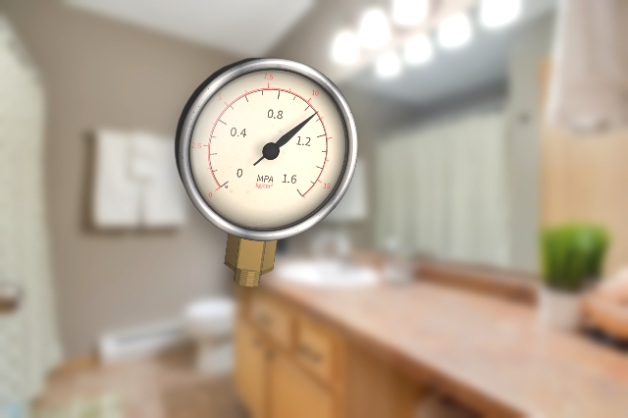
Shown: 1.05 MPa
